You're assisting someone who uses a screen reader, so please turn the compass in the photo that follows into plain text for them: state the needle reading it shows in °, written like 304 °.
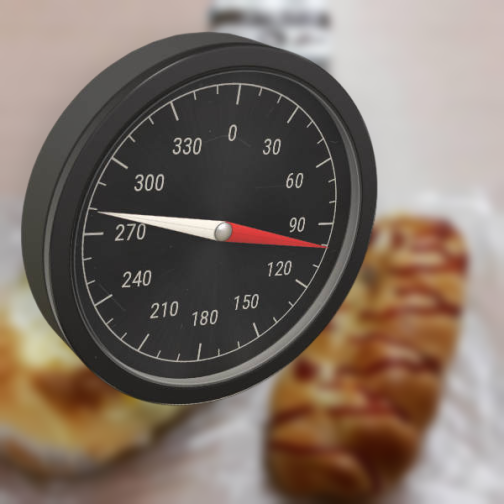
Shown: 100 °
